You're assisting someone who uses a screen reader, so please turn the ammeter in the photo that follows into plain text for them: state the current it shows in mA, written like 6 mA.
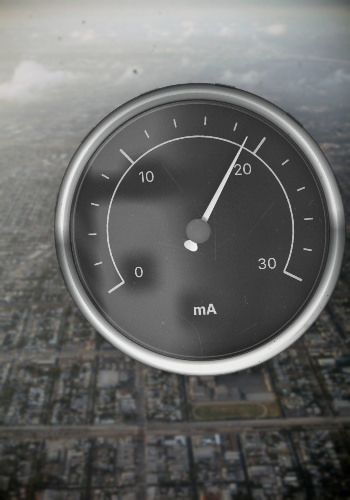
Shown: 19 mA
